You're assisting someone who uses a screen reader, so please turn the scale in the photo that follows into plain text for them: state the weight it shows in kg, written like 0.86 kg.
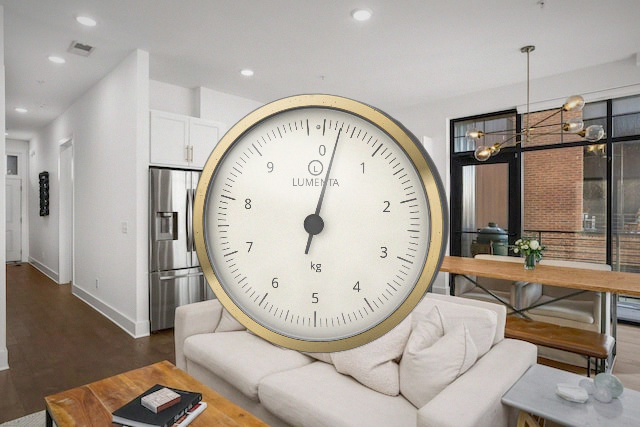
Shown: 0.3 kg
